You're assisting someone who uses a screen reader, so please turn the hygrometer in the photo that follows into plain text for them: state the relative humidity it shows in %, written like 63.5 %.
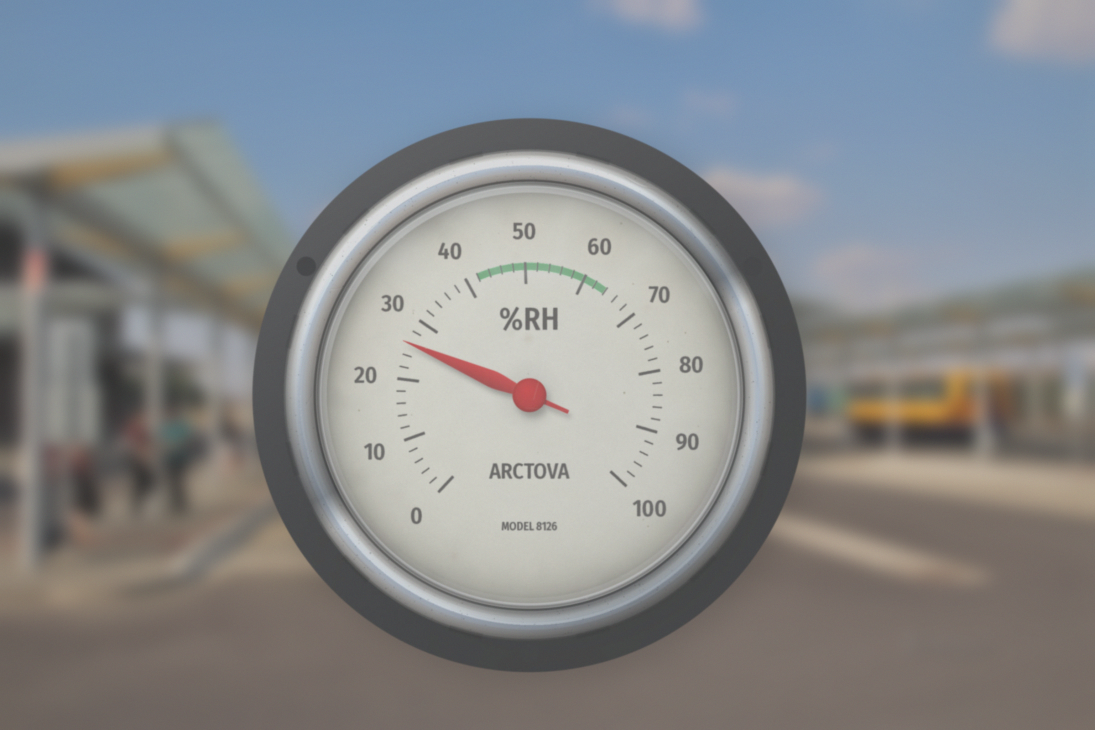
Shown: 26 %
